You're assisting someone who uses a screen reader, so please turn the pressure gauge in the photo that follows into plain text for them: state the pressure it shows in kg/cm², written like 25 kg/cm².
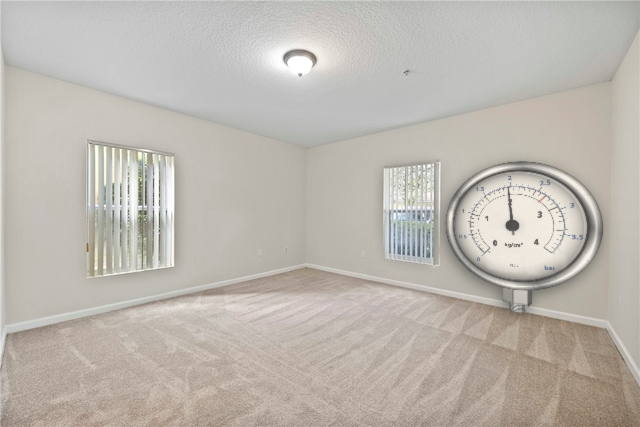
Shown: 2 kg/cm²
